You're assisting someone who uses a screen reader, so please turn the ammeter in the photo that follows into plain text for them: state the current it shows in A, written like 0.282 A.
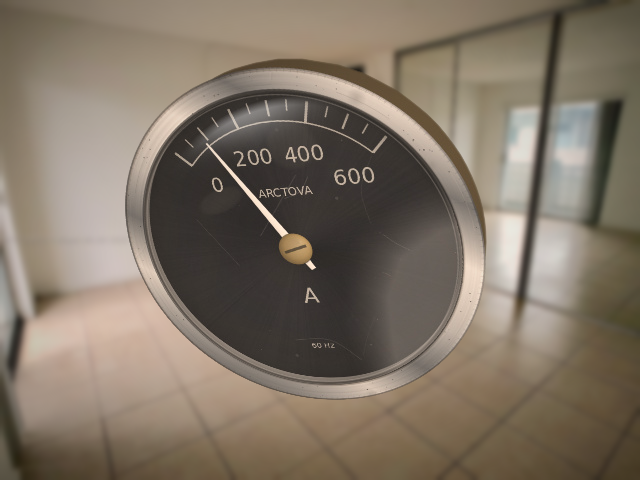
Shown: 100 A
